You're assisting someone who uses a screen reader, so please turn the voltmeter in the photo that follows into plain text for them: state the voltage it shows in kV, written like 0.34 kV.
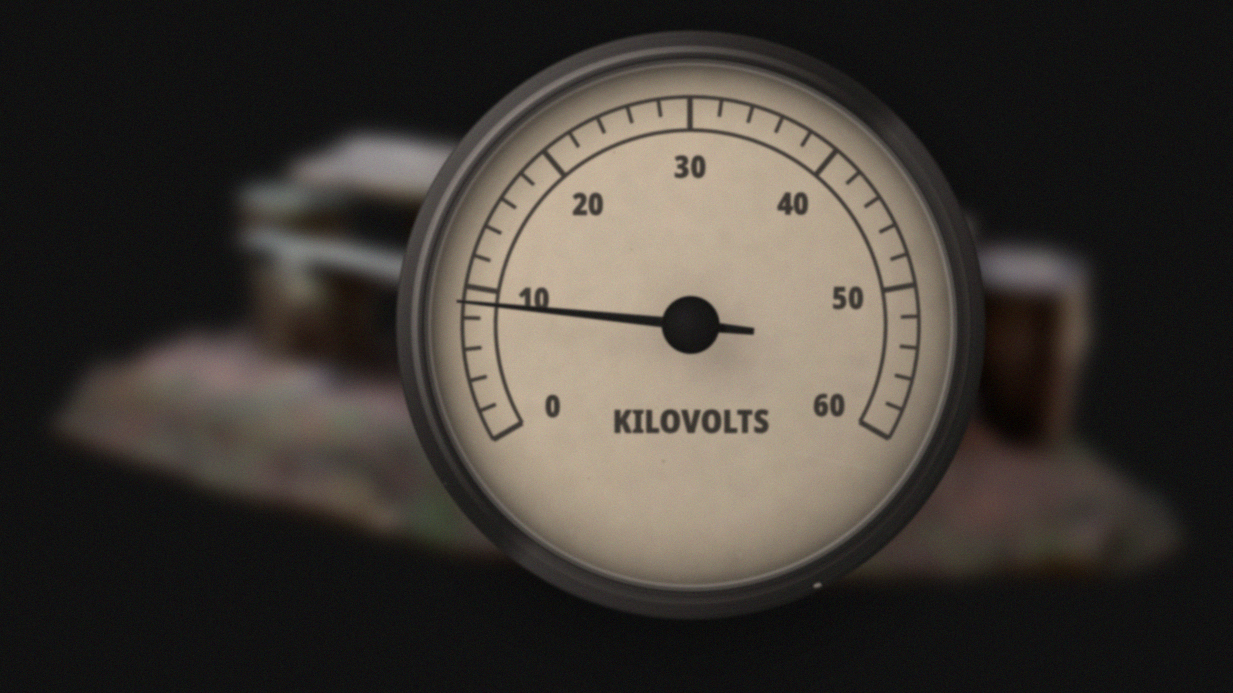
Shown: 9 kV
